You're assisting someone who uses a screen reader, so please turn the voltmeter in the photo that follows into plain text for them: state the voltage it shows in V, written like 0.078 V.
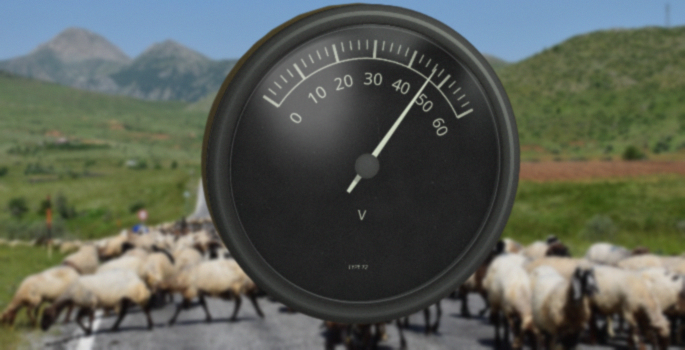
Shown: 46 V
